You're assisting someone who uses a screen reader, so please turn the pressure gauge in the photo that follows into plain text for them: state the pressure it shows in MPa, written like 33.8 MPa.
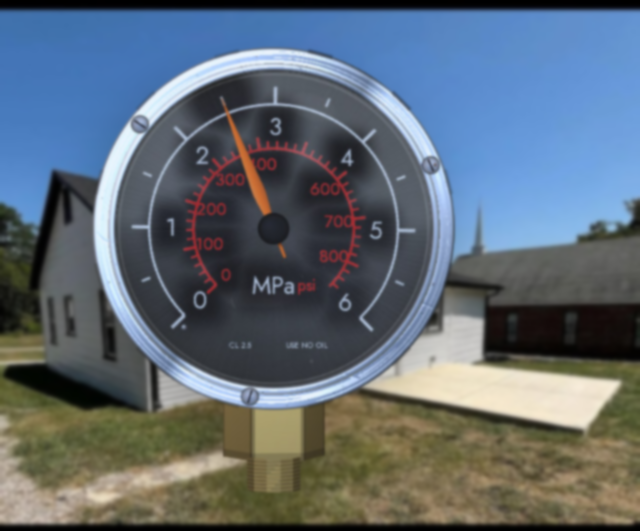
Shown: 2.5 MPa
